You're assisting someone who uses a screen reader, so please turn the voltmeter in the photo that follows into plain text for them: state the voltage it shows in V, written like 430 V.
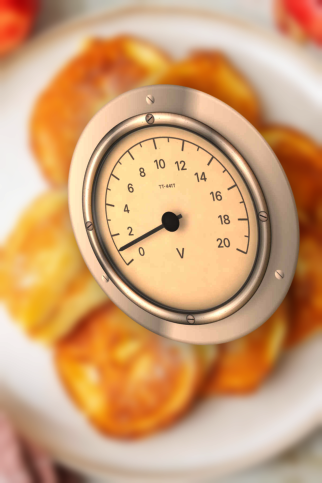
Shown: 1 V
